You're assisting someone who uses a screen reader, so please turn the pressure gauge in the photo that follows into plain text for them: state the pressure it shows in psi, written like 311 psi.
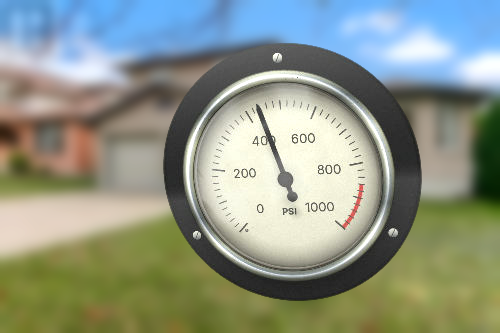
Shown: 440 psi
